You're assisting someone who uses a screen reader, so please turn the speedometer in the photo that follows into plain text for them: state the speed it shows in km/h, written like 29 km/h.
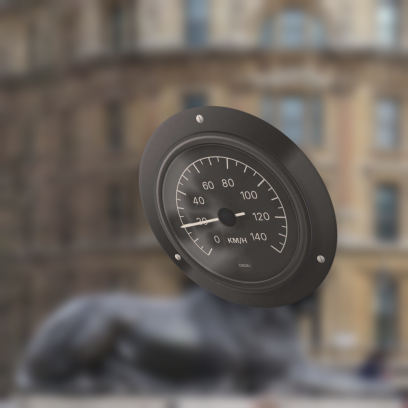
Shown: 20 km/h
